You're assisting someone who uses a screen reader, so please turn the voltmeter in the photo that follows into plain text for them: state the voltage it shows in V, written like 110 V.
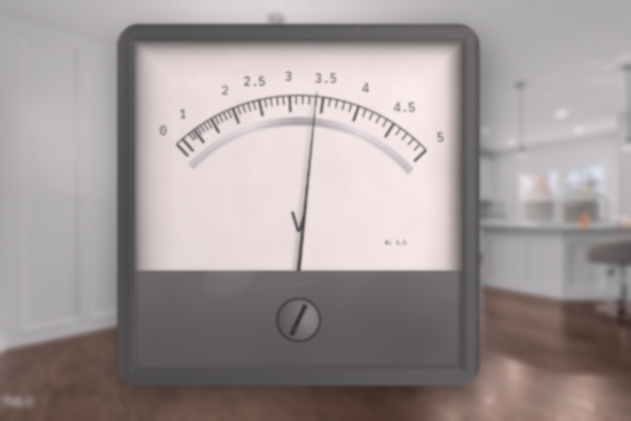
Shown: 3.4 V
